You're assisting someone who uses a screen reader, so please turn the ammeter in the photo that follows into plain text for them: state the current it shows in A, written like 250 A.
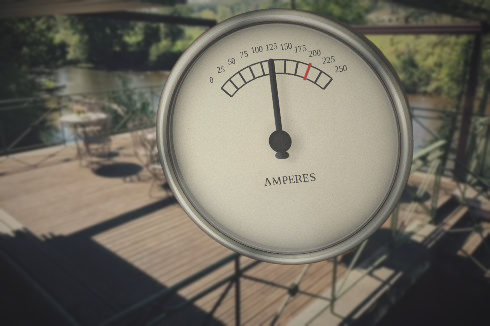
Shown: 125 A
